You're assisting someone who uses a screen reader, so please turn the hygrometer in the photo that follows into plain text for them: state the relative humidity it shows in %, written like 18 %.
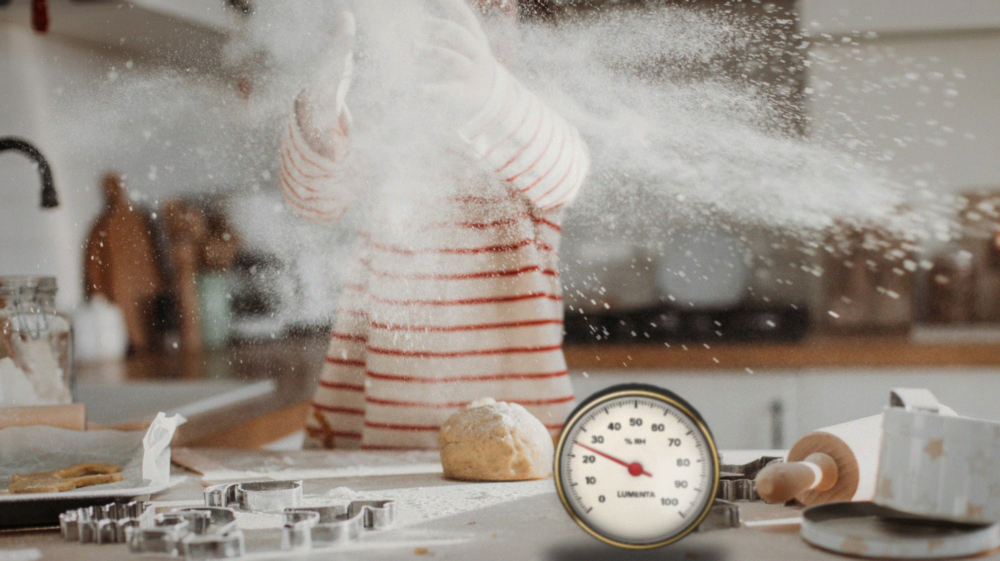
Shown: 25 %
